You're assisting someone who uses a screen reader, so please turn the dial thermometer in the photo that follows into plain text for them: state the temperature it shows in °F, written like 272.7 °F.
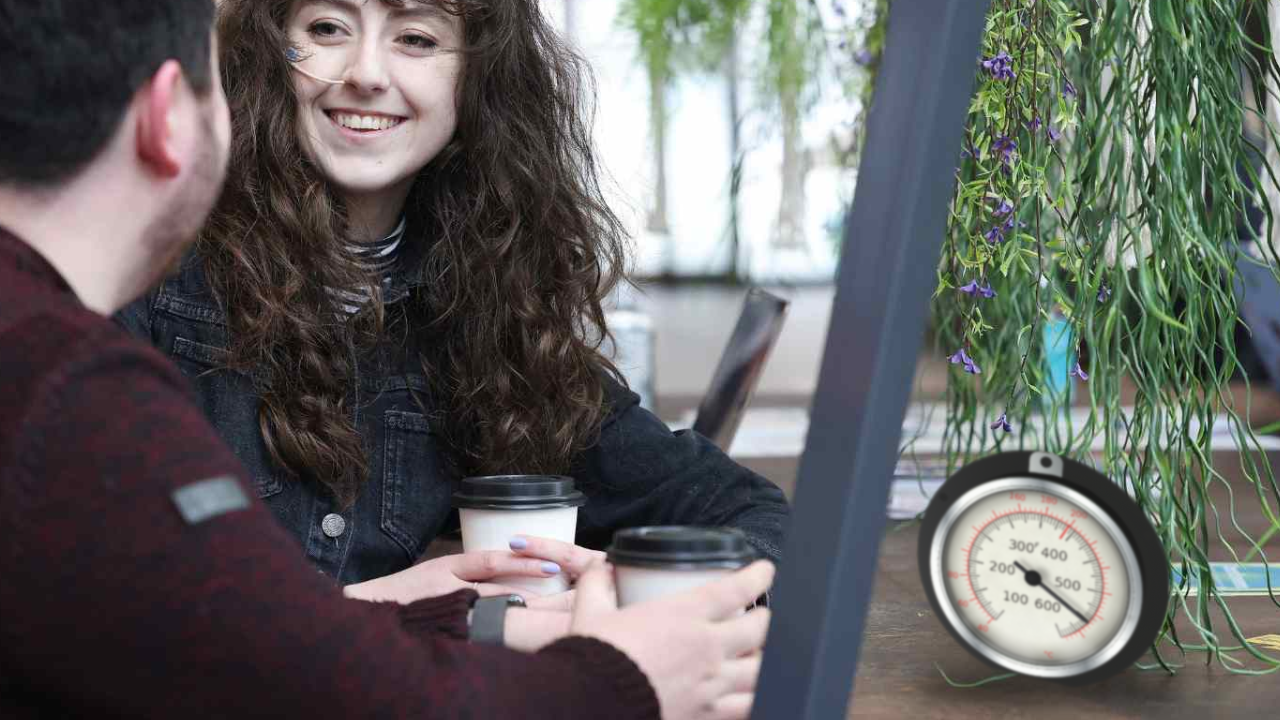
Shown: 550 °F
